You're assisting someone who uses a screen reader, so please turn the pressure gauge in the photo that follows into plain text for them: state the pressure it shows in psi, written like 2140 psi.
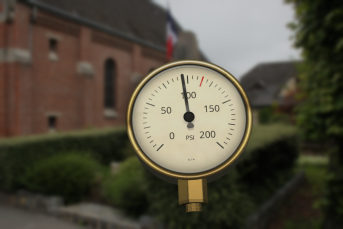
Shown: 95 psi
